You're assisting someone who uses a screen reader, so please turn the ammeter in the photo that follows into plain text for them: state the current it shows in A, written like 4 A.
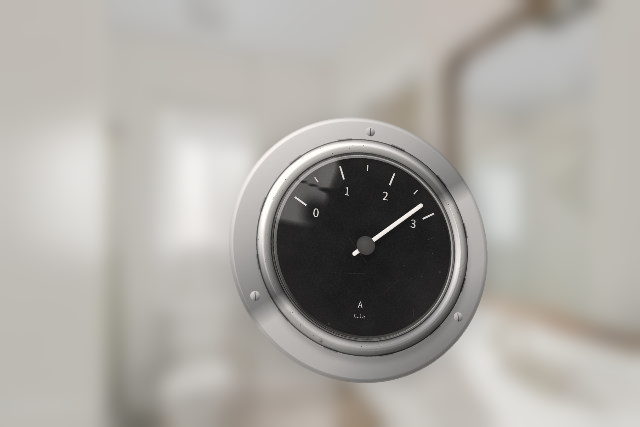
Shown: 2.75 A
